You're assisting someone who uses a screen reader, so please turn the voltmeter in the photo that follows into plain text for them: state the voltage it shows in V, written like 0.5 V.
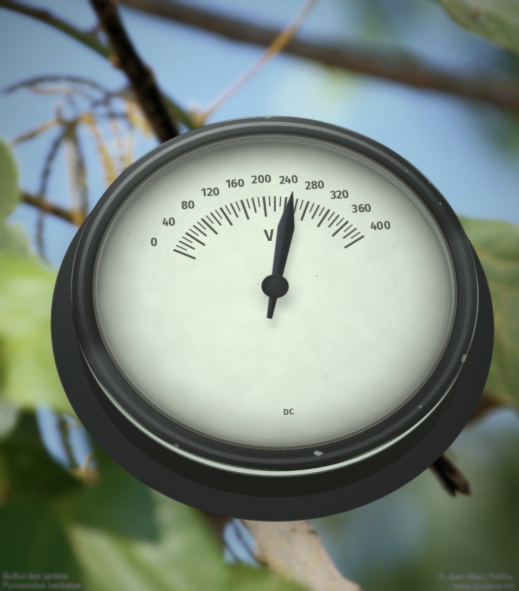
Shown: 250 V
